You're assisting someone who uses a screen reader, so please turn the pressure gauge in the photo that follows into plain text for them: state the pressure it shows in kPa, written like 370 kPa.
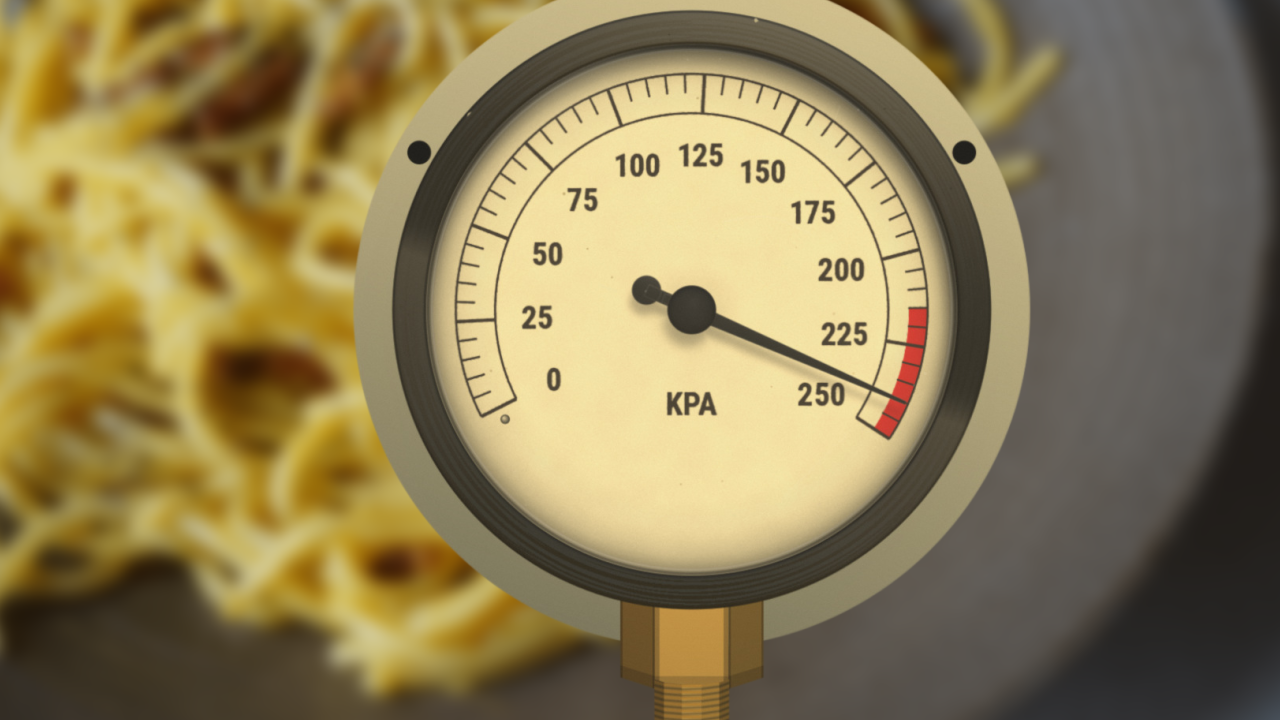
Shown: 240 kPa
